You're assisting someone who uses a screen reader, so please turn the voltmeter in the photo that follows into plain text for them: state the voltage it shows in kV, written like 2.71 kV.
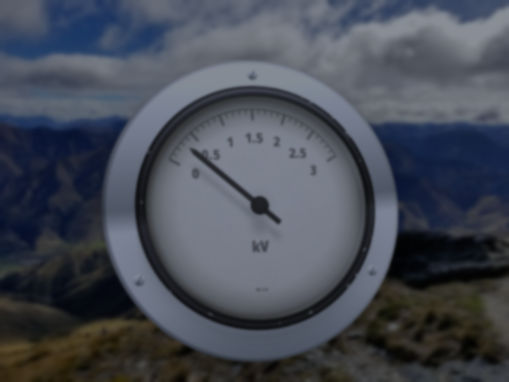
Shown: 0.3 kV
